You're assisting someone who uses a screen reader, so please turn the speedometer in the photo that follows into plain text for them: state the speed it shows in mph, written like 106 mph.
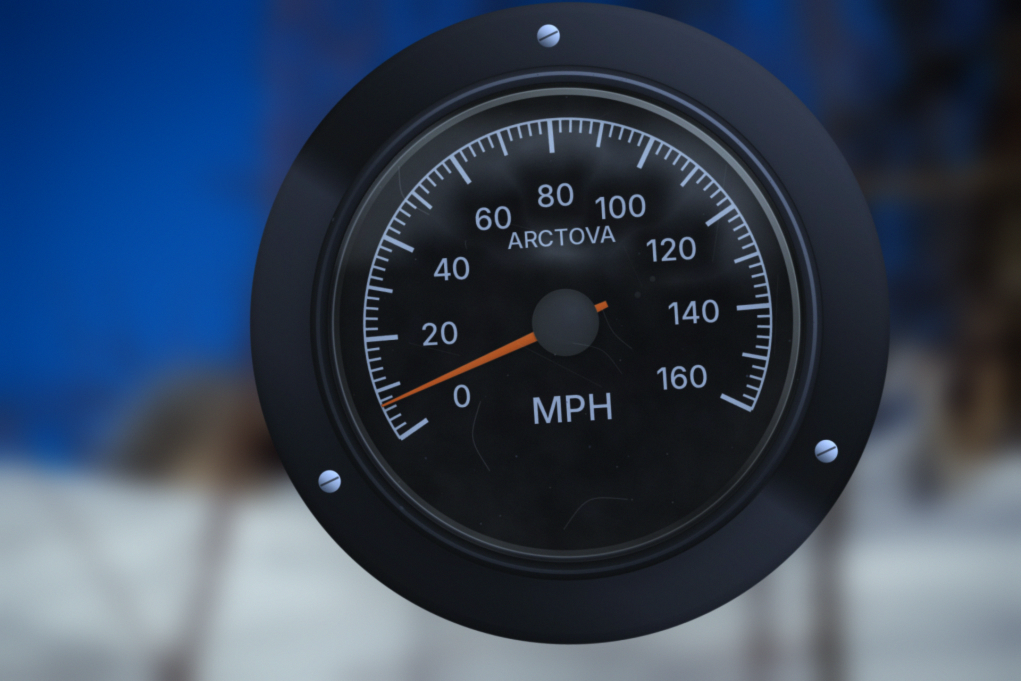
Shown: 7 mph
